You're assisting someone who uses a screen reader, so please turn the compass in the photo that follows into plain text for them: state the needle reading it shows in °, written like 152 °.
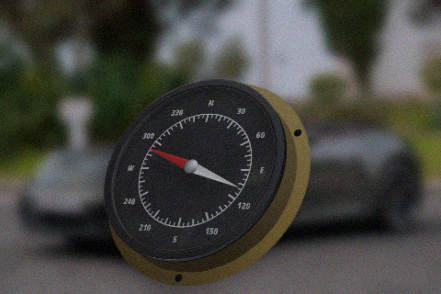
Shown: 290 °
